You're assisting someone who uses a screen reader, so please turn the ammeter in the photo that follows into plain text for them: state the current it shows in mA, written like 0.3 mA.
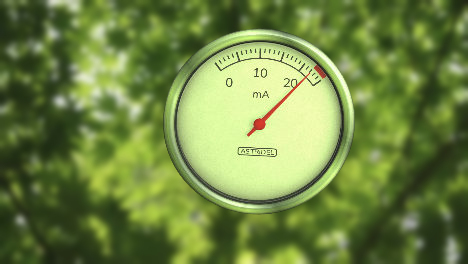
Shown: 22 mA
